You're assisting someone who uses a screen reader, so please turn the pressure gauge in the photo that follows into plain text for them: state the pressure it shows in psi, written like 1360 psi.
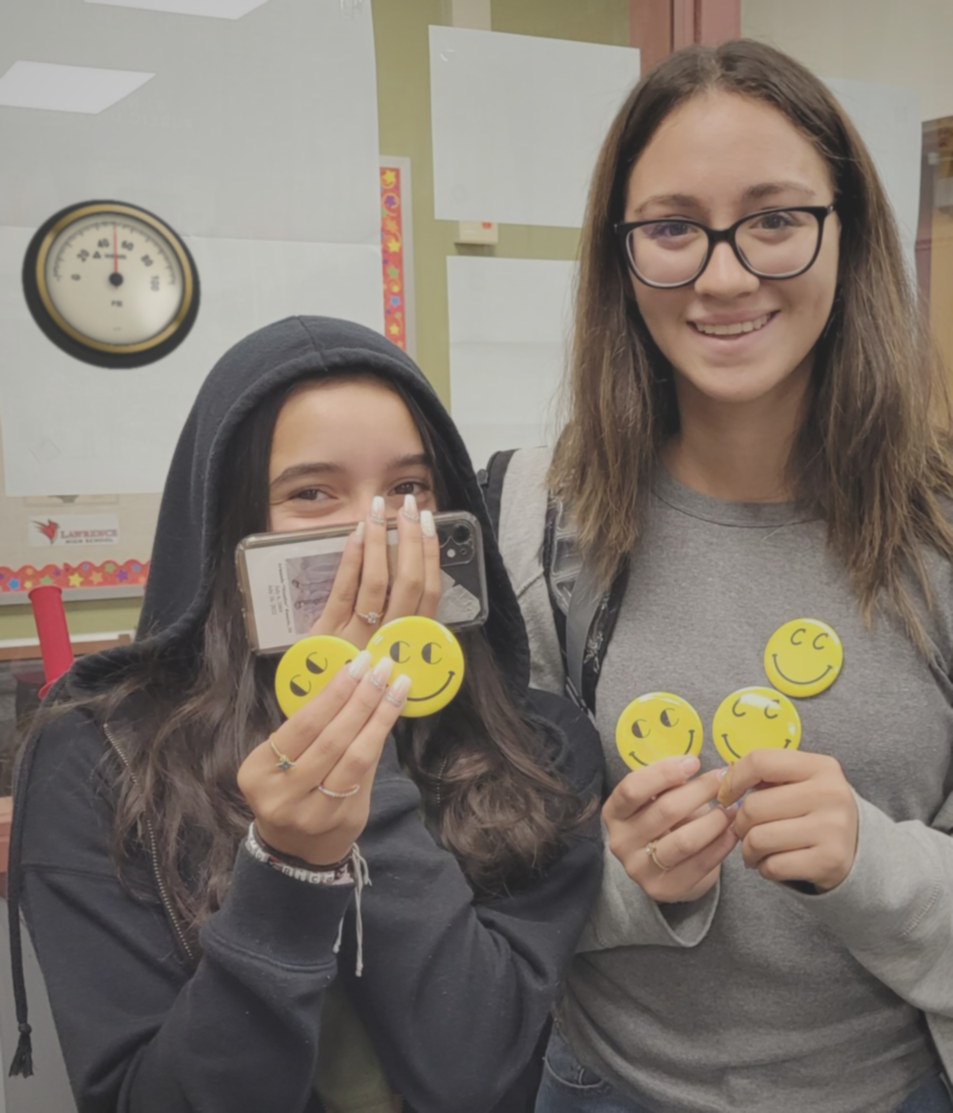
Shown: 50 psi
